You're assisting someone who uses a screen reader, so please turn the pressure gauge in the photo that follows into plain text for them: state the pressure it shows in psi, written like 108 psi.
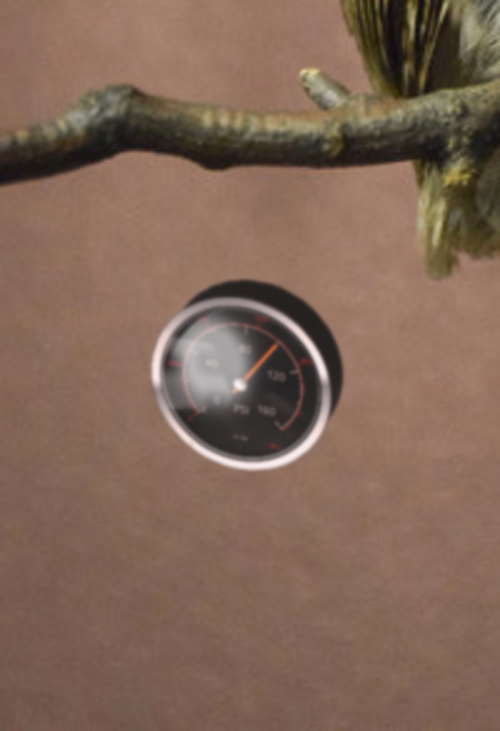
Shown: 100 psi
